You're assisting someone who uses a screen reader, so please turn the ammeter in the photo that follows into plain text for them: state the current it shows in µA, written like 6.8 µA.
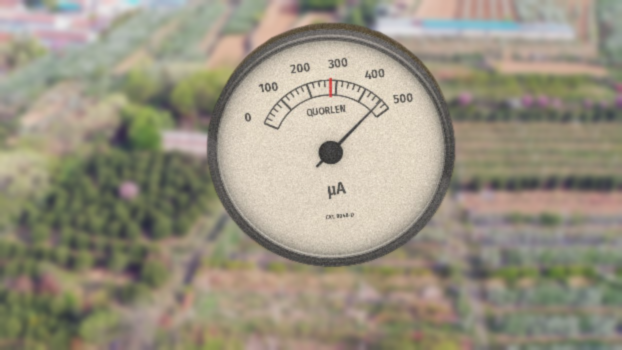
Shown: 460 µA
